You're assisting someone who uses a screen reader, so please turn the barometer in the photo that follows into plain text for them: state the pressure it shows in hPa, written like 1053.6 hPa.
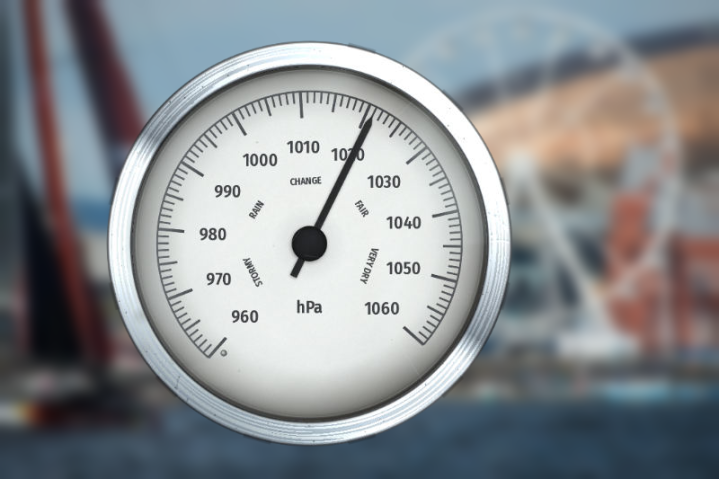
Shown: 1021 hPa
